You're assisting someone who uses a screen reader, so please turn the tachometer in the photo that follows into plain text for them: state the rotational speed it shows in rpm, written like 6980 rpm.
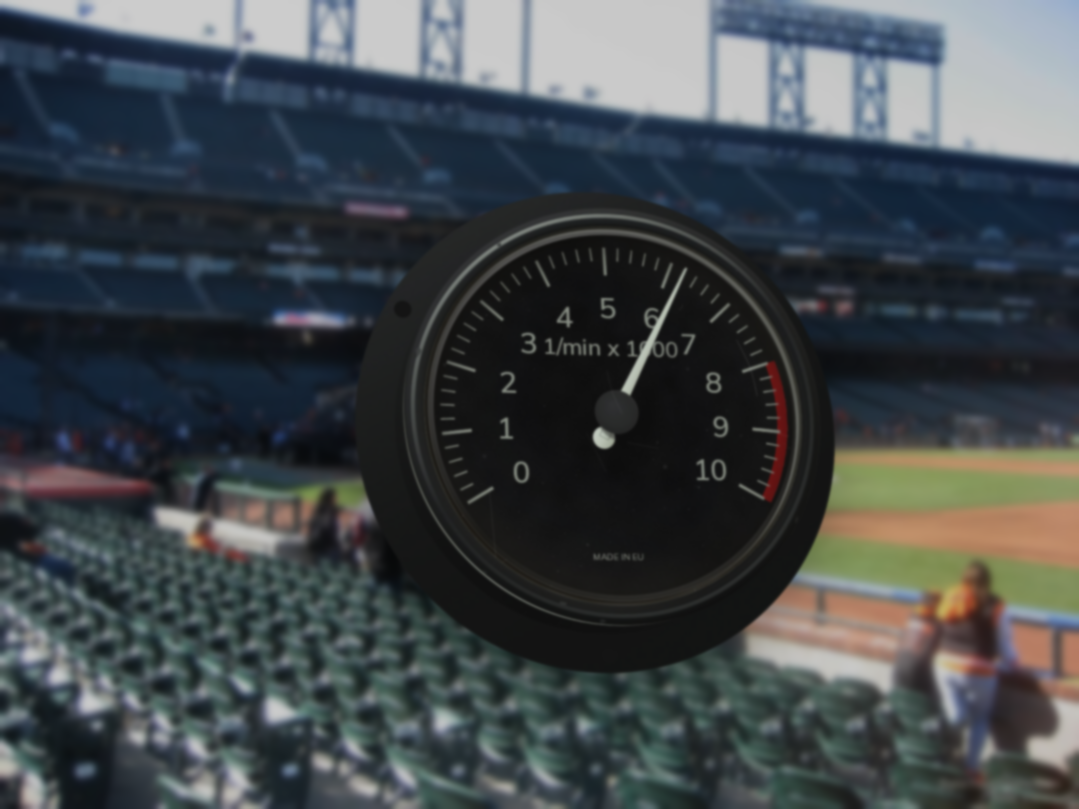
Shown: 6200 rpm
